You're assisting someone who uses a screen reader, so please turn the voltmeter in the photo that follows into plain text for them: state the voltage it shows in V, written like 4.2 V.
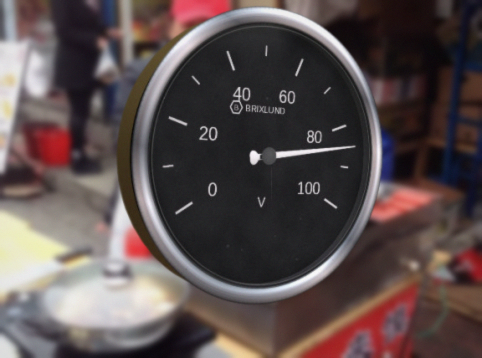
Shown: 85 V
